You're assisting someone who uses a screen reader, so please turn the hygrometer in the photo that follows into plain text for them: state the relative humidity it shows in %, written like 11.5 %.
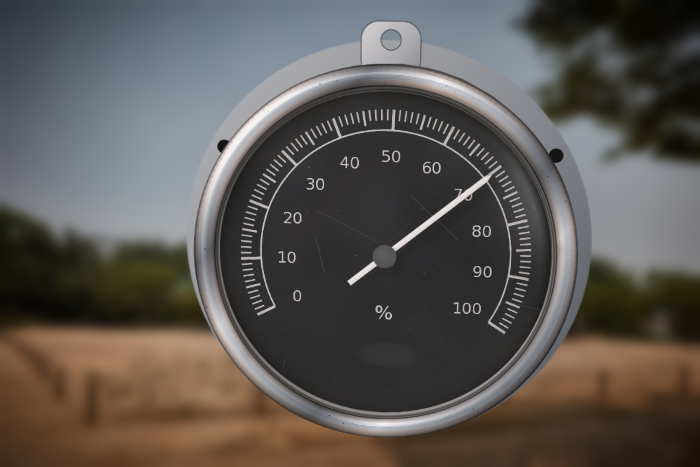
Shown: 70 %
